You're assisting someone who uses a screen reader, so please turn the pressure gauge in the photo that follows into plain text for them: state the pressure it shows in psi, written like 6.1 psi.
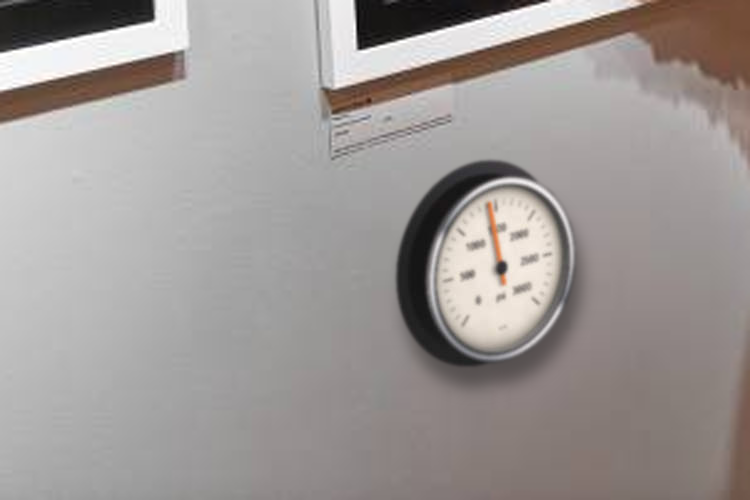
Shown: 1400 psi
